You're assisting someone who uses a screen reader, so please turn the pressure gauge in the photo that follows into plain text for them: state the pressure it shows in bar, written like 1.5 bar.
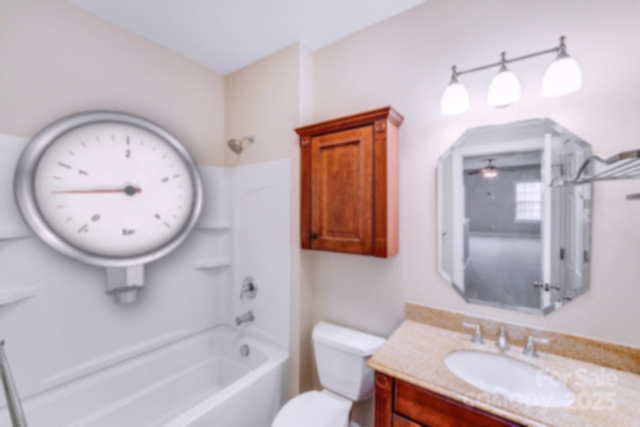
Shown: 0.6 bar
